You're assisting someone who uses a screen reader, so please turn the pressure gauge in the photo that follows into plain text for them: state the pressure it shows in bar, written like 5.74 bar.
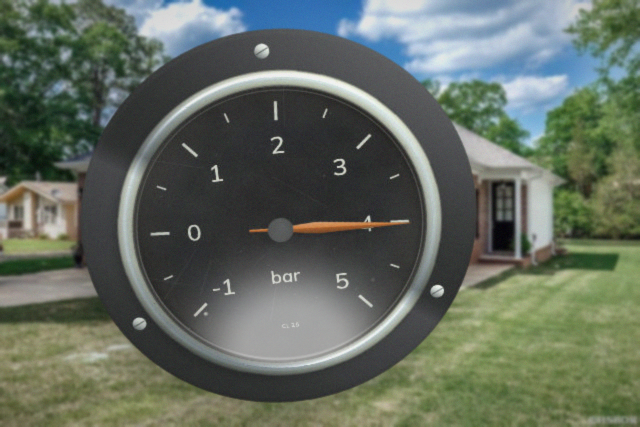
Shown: 4 bar
